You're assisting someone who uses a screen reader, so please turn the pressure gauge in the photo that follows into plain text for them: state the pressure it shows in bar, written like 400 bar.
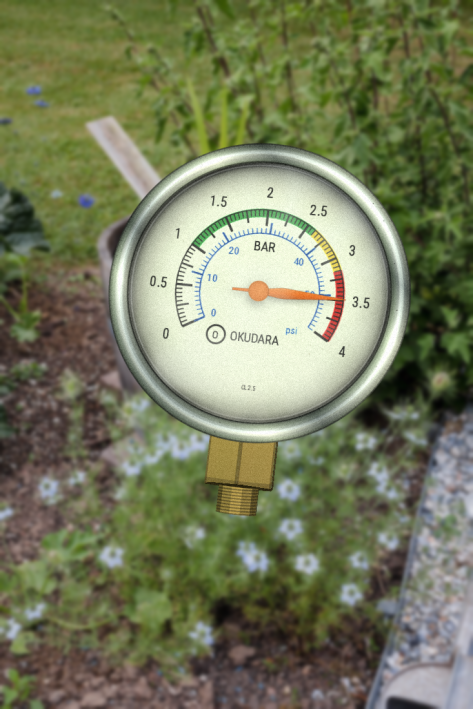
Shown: 3.5 bar
